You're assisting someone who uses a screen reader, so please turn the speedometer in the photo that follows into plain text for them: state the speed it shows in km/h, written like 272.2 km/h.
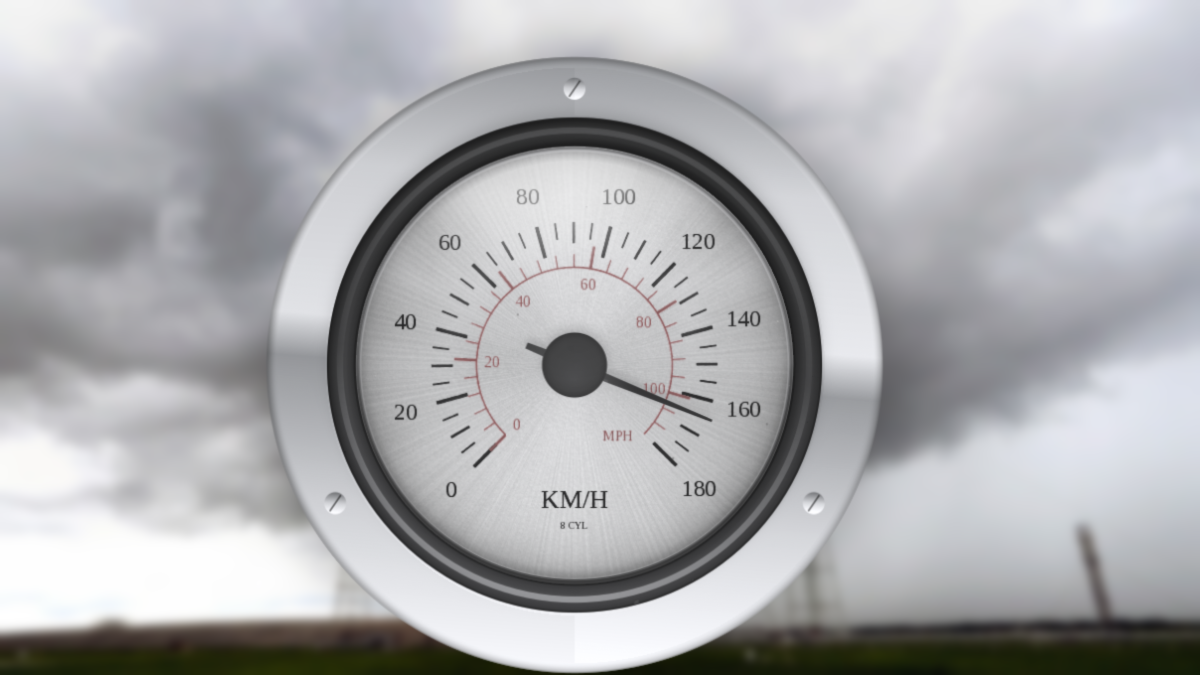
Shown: 165 km/h
